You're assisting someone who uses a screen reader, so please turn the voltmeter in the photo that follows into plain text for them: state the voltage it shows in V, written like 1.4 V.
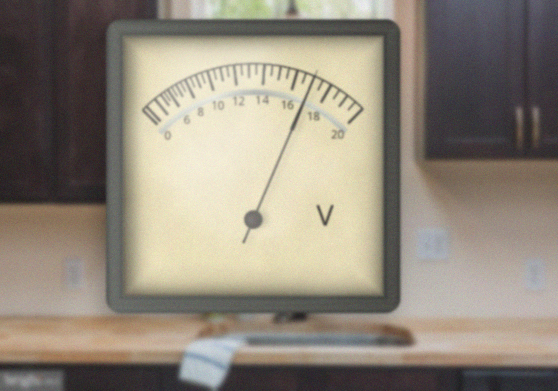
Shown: 17 V
